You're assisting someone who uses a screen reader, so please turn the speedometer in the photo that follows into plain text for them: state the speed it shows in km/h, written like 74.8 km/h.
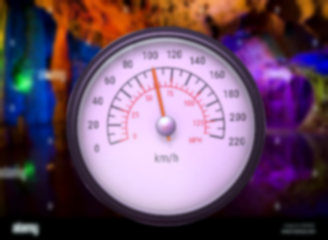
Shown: 100 km/h
